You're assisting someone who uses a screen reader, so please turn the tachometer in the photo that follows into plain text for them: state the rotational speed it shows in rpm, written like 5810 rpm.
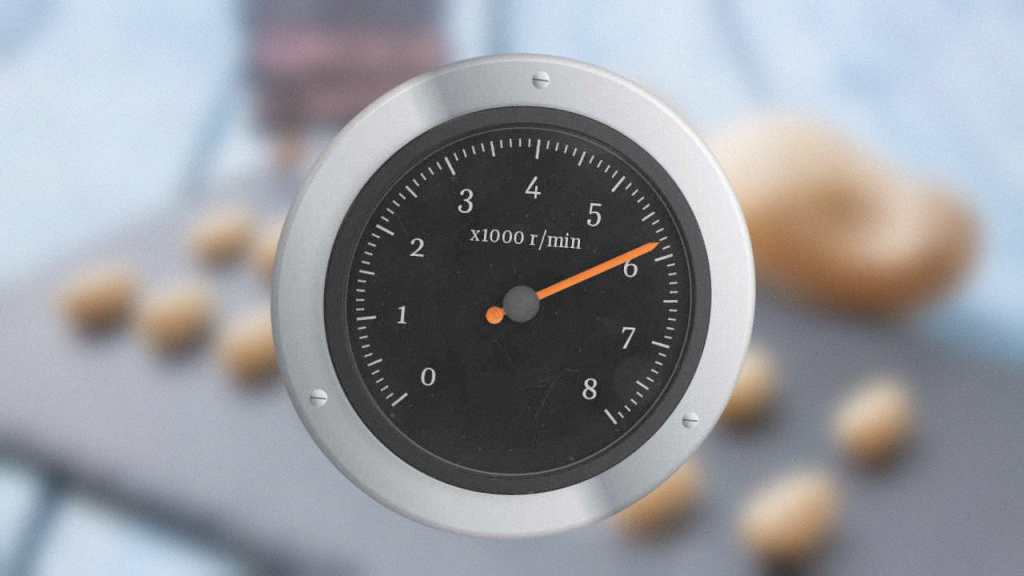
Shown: 5800 rpm
